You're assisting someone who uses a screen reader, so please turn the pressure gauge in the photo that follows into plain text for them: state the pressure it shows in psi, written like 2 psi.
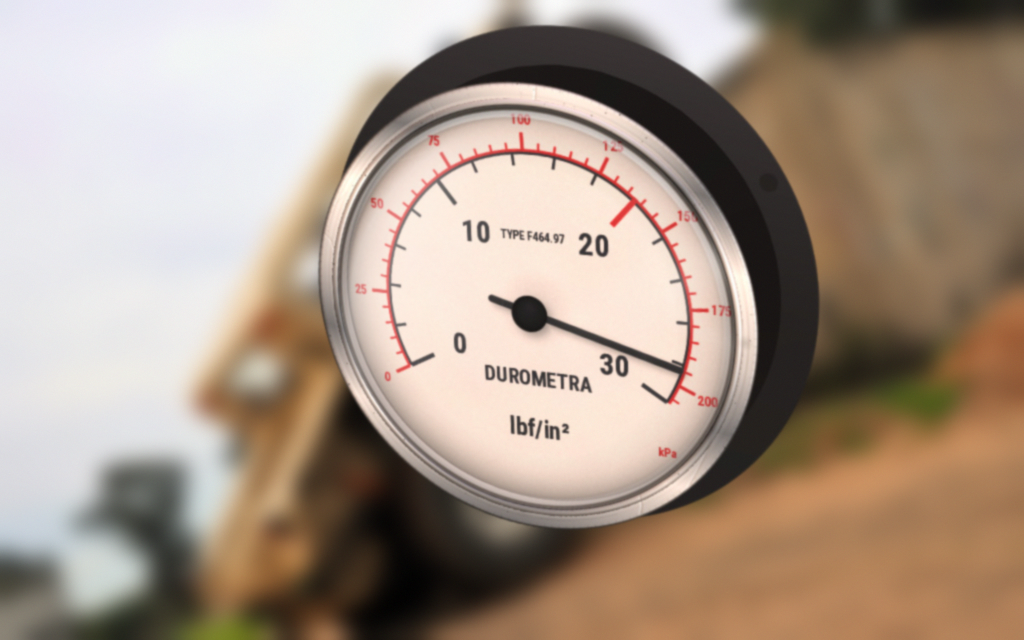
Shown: 28 psi
